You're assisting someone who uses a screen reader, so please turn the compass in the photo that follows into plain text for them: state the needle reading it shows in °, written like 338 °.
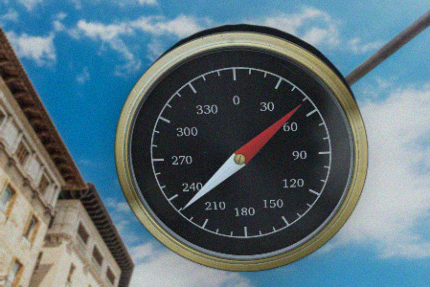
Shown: 50 °
